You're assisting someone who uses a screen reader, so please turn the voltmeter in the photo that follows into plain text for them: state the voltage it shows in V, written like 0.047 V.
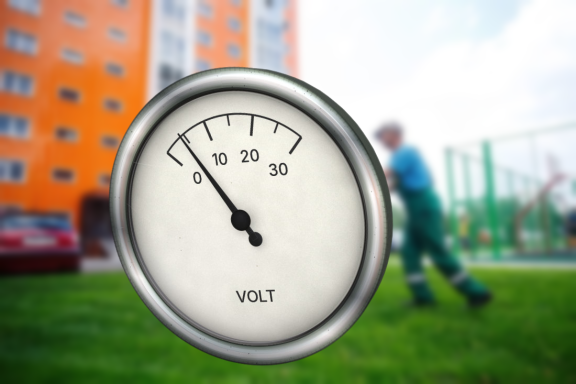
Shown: 5 V
